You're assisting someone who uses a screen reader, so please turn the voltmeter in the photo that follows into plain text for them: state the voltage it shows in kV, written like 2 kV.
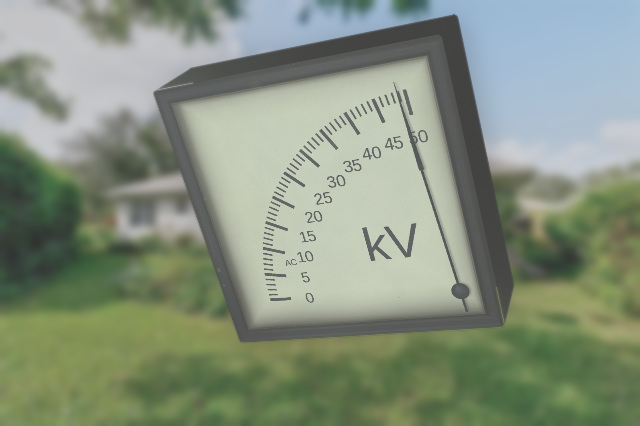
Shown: 49 kV
